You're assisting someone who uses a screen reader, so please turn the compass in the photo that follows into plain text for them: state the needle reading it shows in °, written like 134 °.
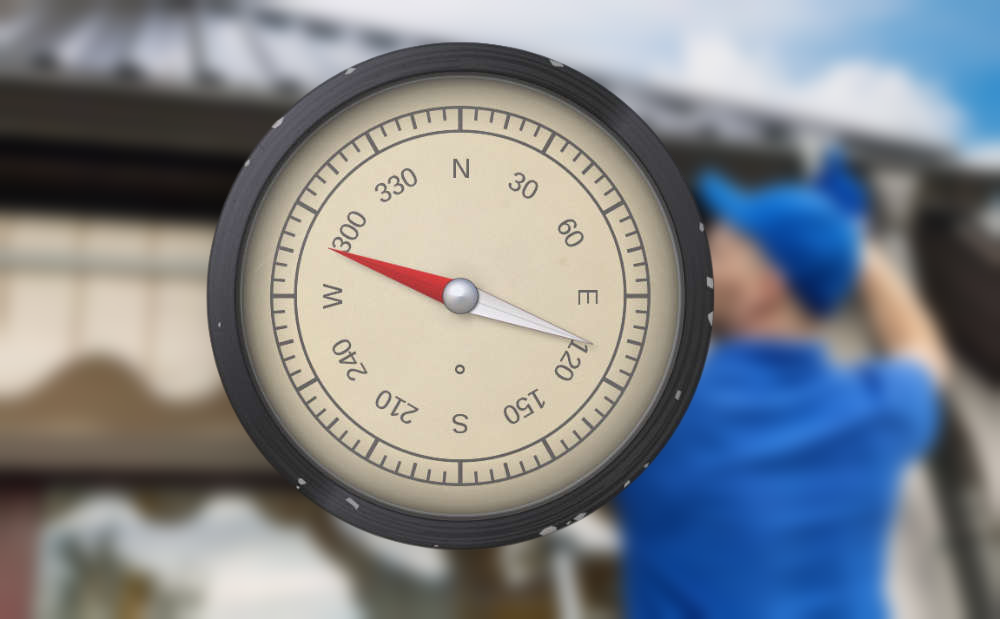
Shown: 290 °
